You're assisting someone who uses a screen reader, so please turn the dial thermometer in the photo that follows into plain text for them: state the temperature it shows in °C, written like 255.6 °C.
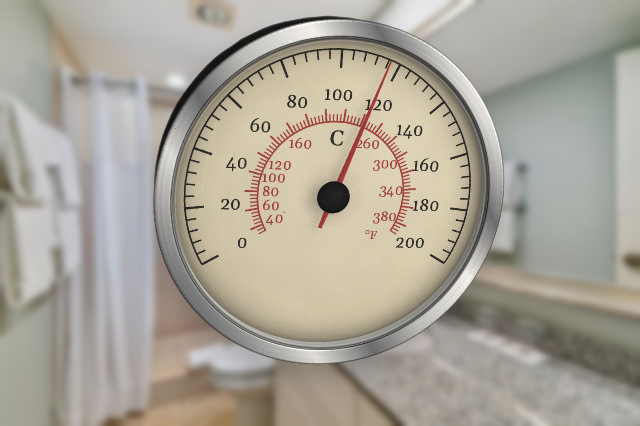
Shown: 116 °C
